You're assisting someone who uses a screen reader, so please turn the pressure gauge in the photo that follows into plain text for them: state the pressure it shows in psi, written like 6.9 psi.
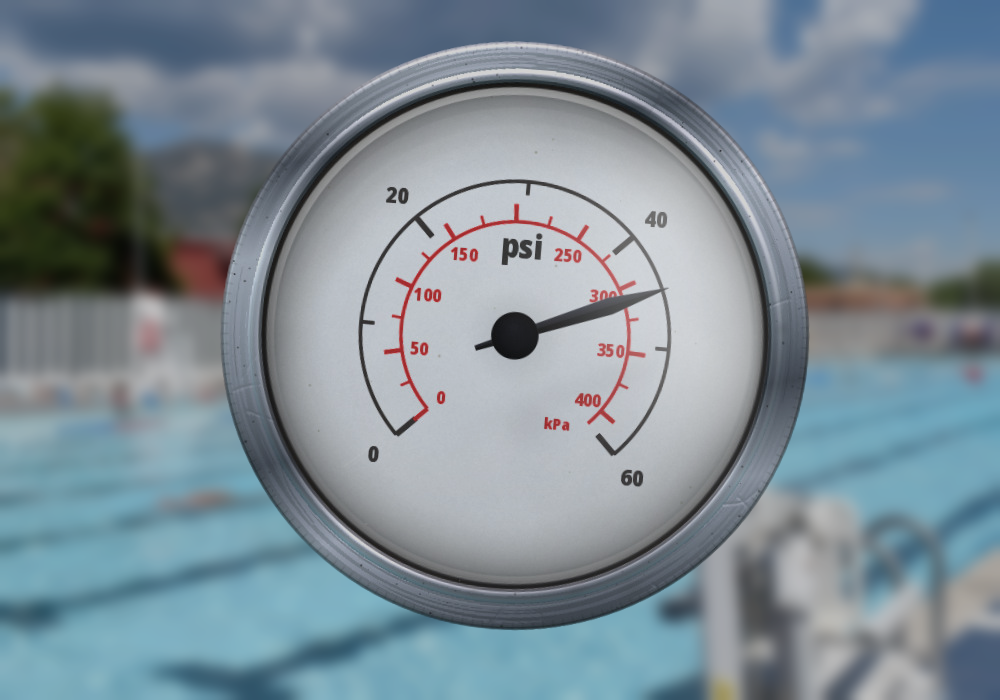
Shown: 45 psi
